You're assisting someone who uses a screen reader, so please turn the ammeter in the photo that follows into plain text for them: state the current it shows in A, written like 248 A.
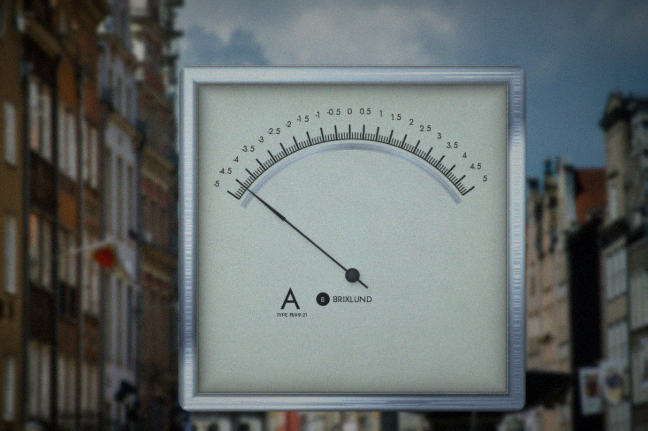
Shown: -4.5 A
